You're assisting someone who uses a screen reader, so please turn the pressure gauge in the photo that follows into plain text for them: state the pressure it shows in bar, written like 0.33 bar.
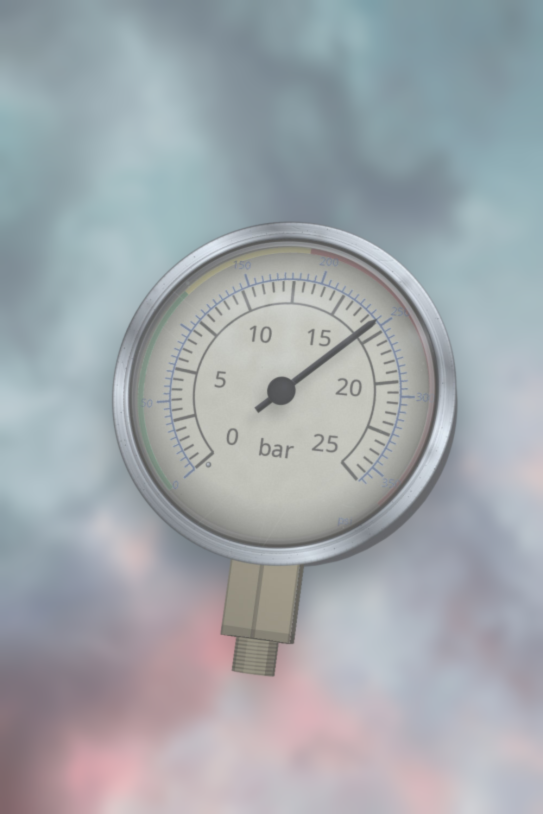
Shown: 17 bar
